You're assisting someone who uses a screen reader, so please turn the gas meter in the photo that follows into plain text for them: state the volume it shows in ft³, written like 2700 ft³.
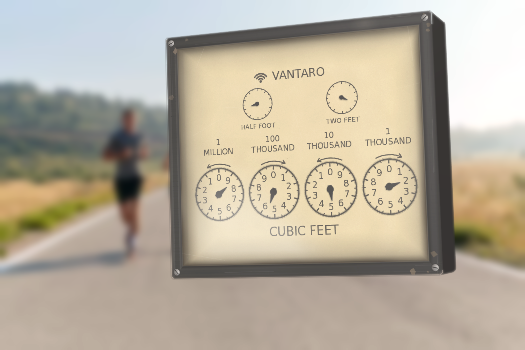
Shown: 855200 ft³
